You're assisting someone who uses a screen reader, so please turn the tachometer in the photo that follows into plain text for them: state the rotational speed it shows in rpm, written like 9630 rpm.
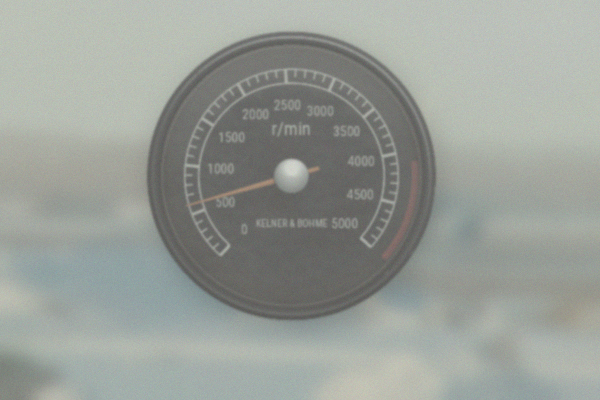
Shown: 600 rpm
